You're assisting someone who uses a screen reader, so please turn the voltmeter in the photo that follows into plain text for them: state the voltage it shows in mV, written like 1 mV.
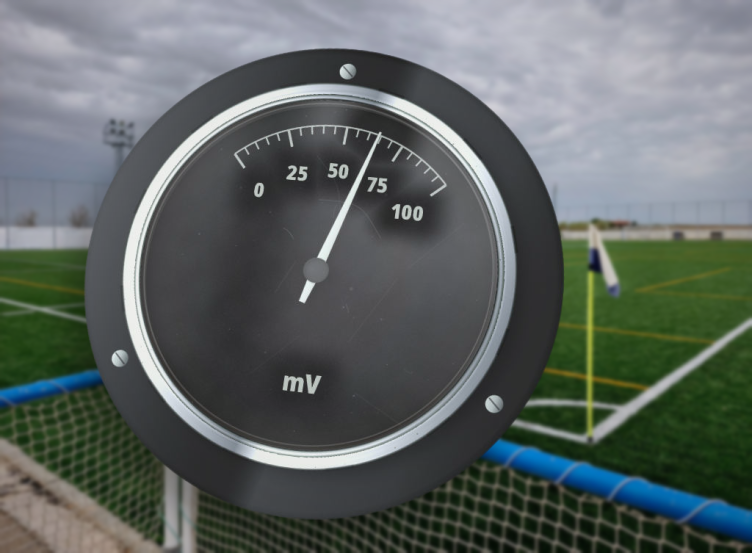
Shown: 65 mV
